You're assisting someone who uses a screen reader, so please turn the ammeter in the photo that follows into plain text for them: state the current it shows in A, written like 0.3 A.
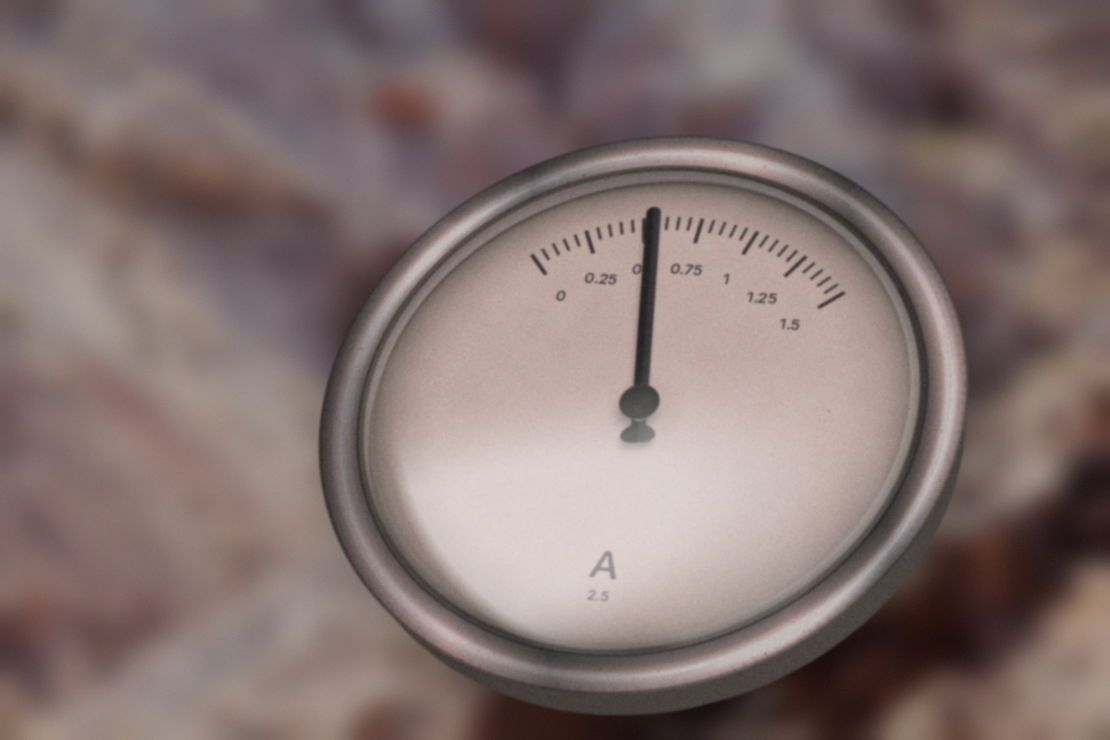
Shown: 0.55 A
